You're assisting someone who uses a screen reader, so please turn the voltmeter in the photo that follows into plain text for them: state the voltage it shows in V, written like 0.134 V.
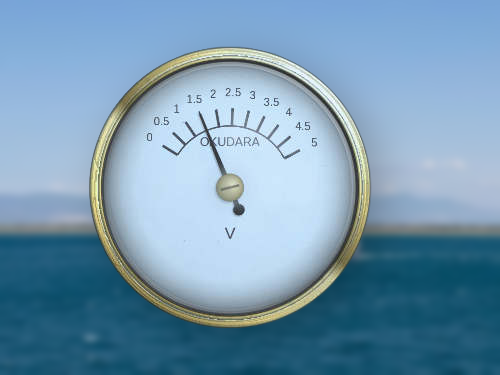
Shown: 1.5 V
